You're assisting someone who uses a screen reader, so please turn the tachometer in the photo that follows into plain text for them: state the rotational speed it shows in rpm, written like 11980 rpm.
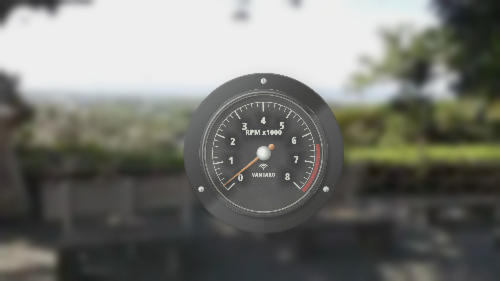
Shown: 200 rpm
